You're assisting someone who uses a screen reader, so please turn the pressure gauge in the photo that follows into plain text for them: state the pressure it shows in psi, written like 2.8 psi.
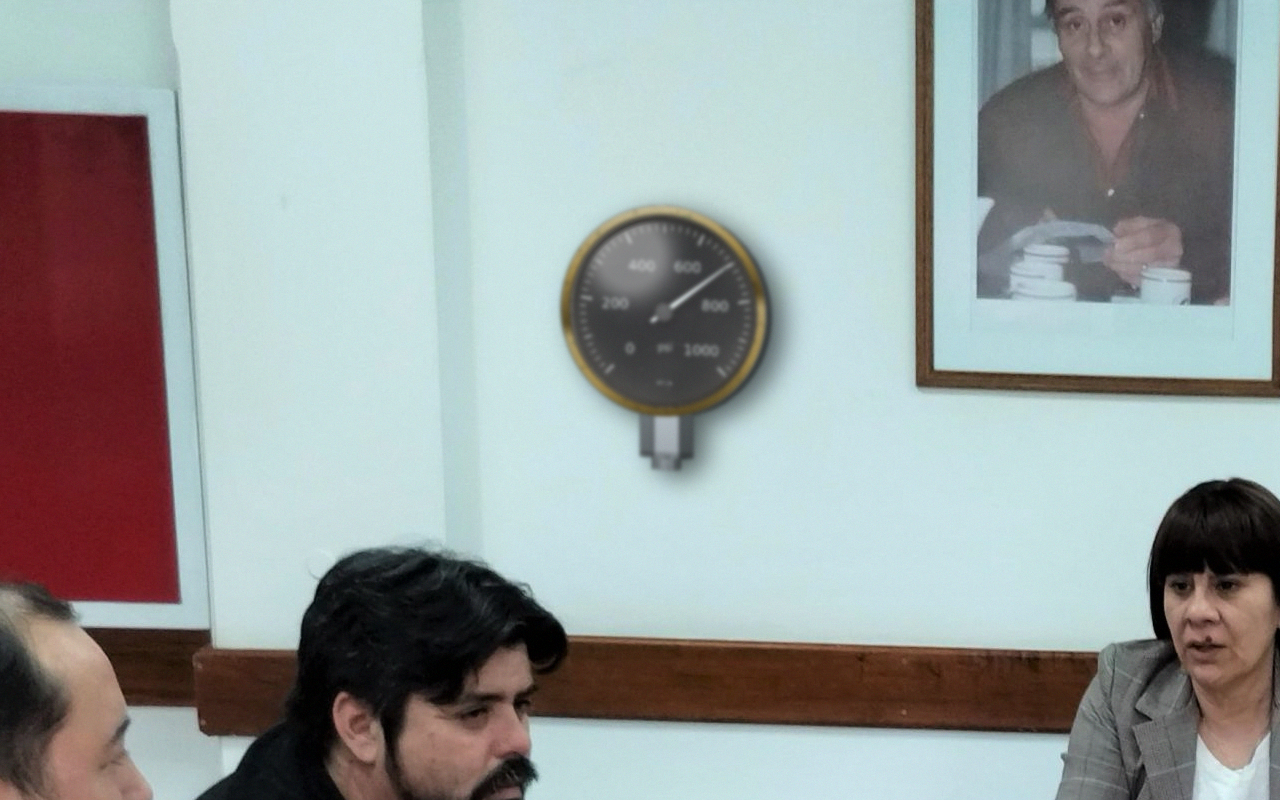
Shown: 700 psi
